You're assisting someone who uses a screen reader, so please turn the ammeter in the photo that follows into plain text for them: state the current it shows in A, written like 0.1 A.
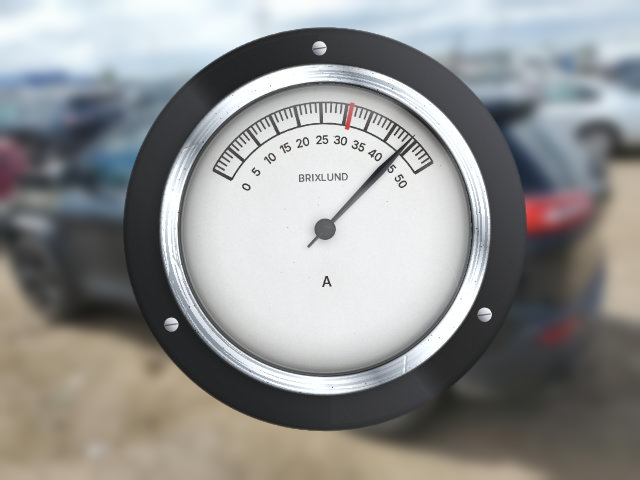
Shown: 44 A
